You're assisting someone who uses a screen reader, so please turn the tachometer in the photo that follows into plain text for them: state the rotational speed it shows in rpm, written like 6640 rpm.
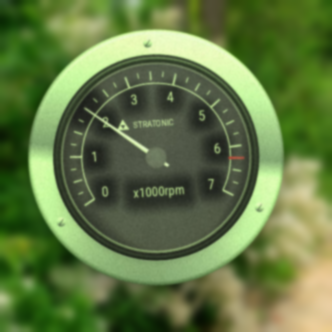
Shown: 2000 rpm
